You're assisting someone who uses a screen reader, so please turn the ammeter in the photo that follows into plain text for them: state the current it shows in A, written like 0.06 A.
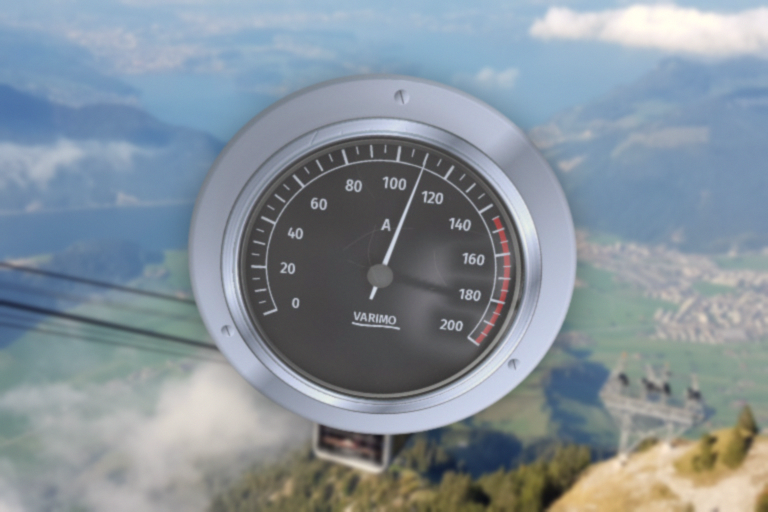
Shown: 110 A
